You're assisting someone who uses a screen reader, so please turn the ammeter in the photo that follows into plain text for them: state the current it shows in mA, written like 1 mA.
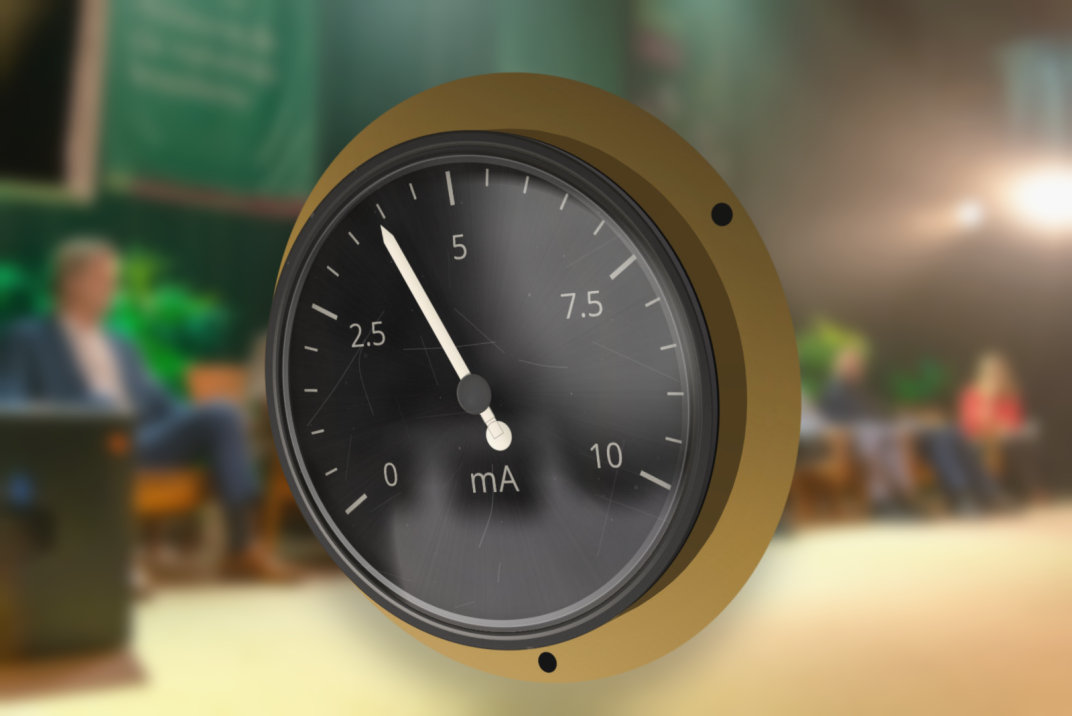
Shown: 4 mA
